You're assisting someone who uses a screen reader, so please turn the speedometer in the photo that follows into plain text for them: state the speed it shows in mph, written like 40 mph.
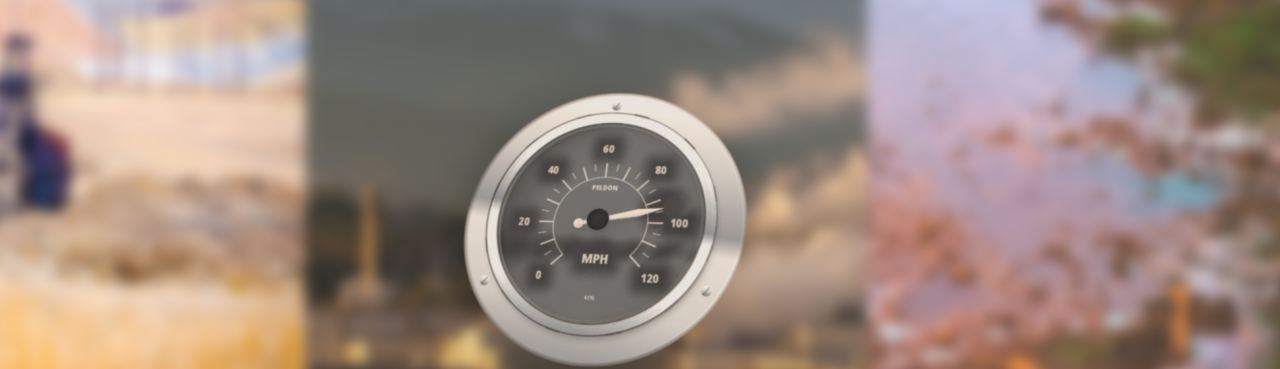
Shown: 95 mph
